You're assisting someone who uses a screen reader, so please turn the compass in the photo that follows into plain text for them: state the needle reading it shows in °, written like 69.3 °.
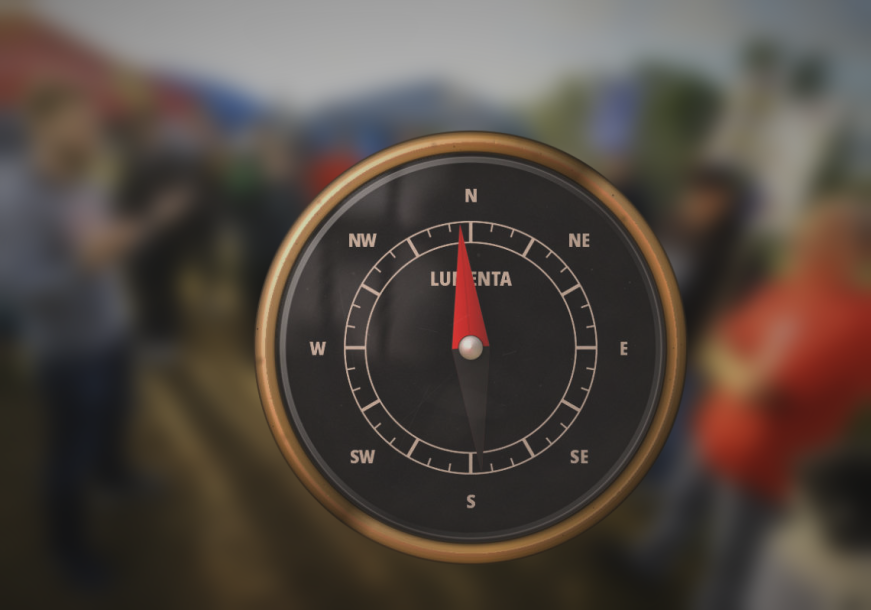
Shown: 355 °
